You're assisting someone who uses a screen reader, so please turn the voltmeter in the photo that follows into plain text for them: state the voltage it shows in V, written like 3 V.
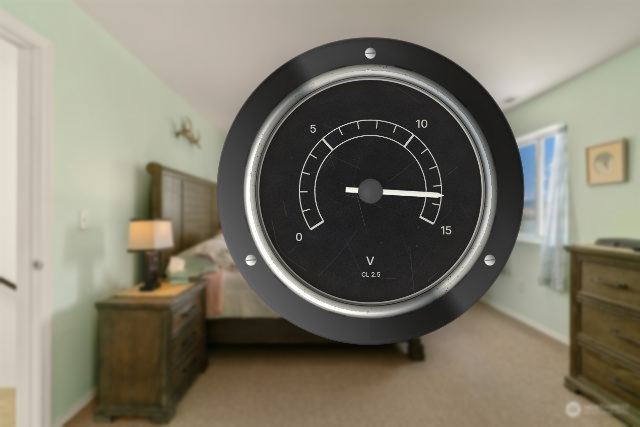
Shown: 13.5 V
